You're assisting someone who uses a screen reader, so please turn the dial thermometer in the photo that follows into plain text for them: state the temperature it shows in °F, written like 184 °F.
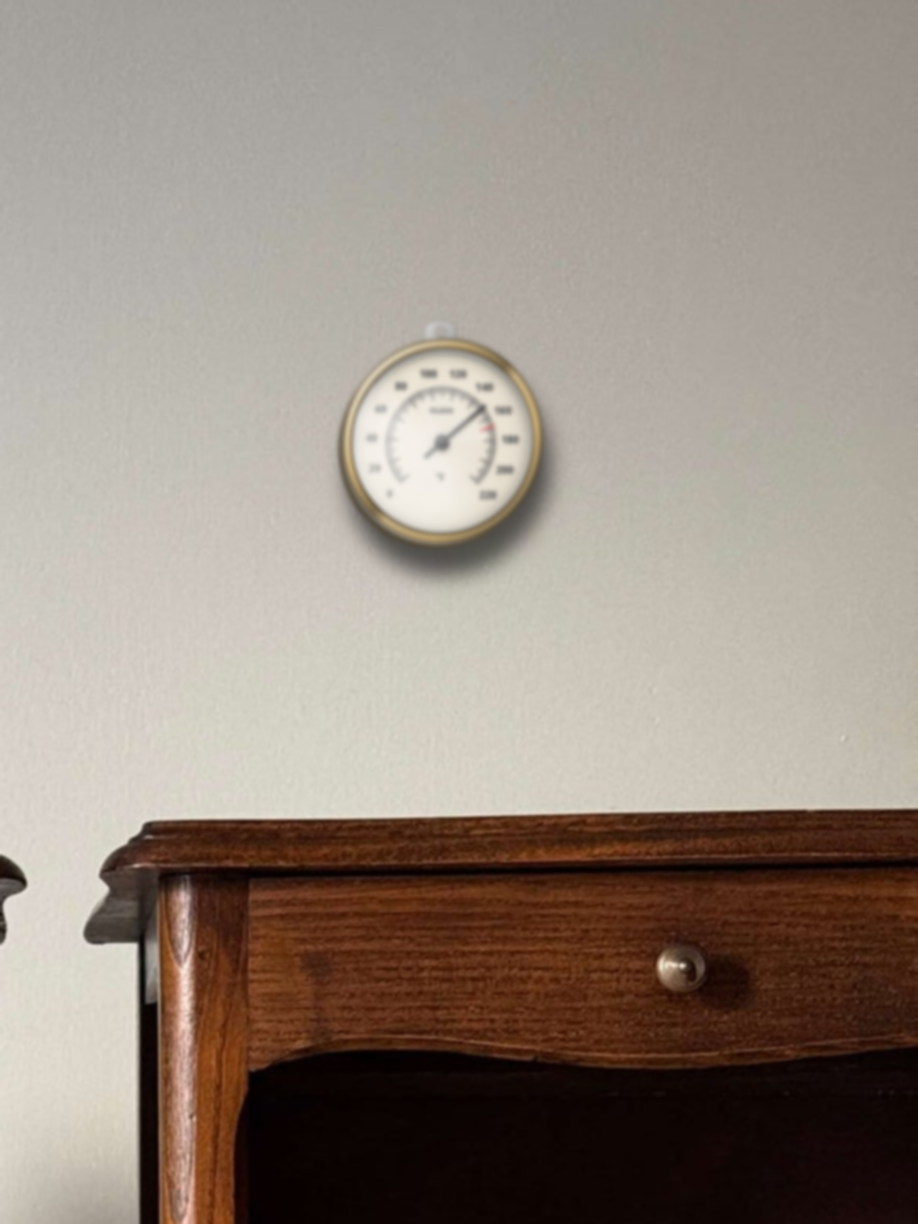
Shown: 150 °F
